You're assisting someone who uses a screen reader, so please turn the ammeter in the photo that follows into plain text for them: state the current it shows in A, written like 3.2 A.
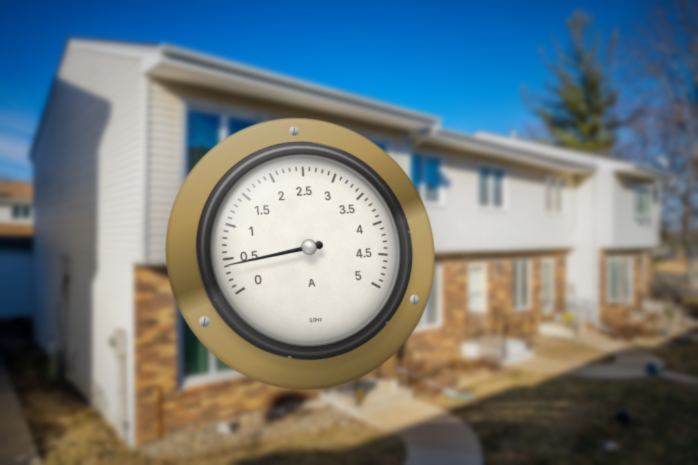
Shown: 0.4 A
